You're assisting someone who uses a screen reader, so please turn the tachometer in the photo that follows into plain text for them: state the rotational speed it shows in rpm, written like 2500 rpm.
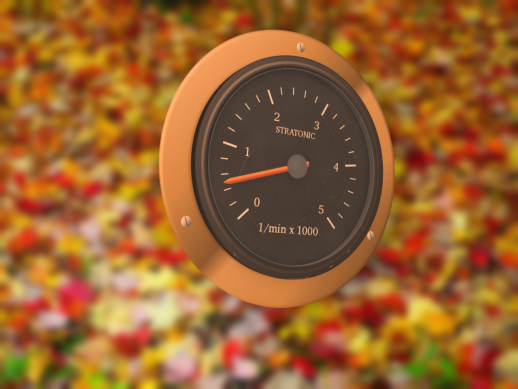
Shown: 500 rpm
